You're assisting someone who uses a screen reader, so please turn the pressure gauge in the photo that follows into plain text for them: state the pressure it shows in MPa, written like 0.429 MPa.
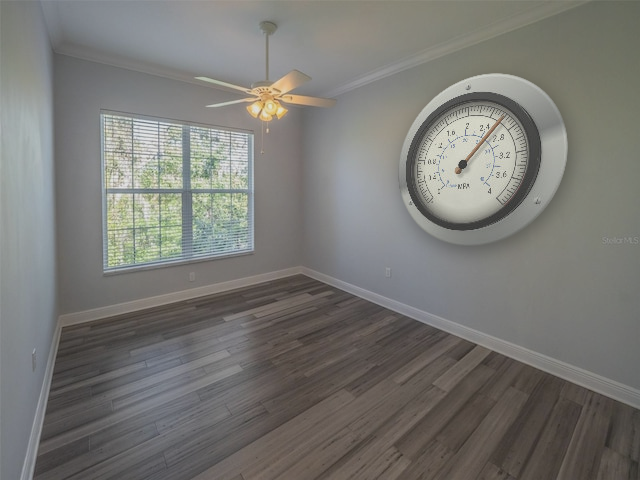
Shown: 2.6 MPa
